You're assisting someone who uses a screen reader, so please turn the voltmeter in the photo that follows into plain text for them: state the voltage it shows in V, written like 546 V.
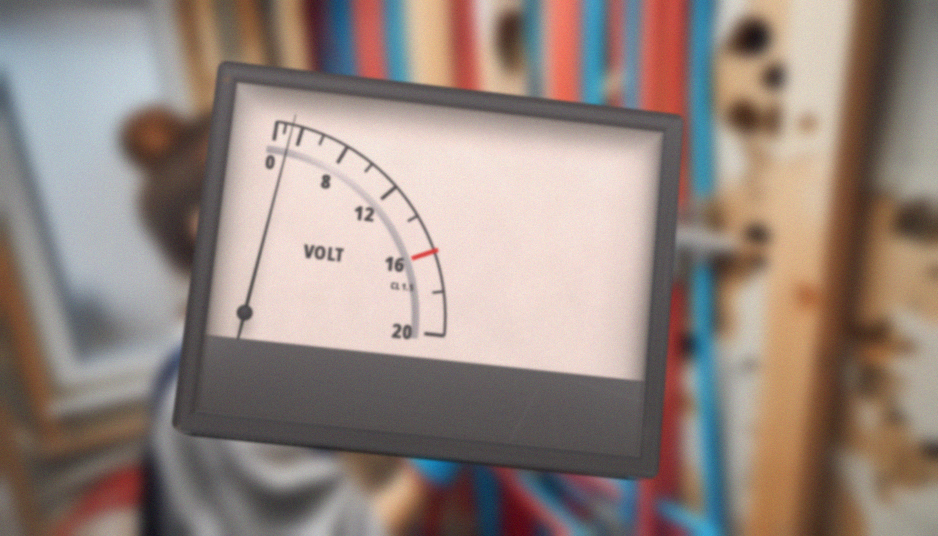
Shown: 3 V
